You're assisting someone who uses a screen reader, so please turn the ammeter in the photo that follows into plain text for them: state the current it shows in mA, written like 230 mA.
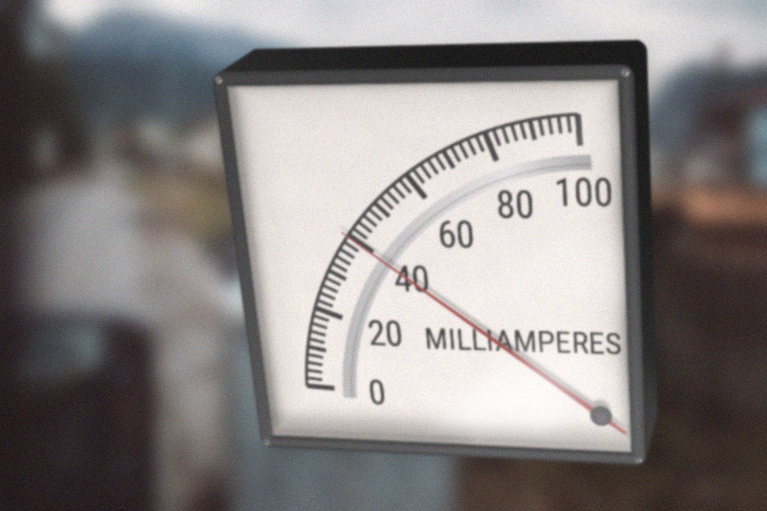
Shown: 40 mA
